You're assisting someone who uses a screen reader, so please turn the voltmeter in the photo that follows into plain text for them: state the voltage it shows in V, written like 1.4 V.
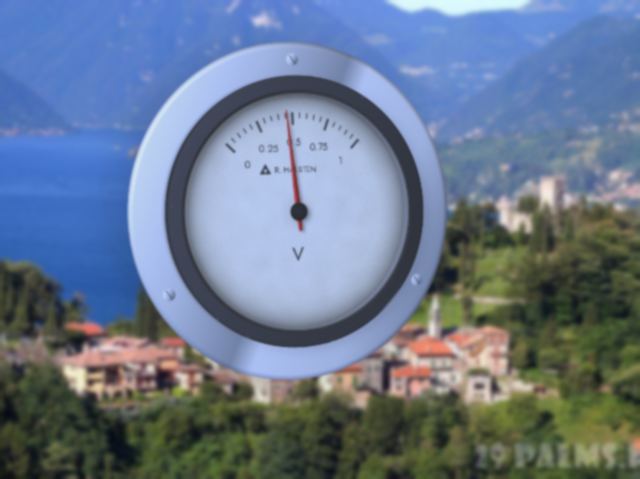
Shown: 0.45 V
